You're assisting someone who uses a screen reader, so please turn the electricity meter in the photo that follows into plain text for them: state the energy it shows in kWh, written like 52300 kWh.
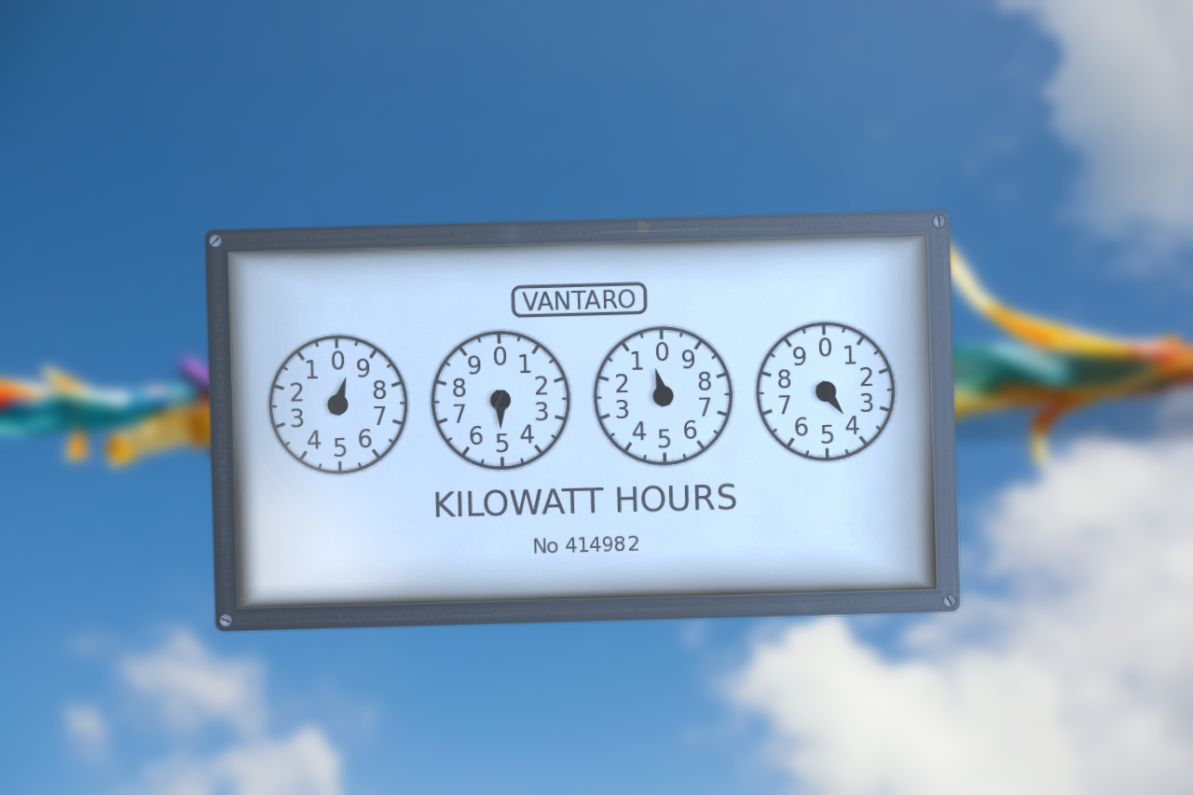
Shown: 9504 kWh
